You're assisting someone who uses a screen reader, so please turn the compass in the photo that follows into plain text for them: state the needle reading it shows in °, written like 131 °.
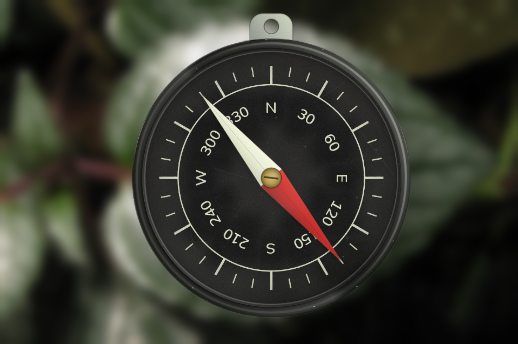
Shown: 140 °
